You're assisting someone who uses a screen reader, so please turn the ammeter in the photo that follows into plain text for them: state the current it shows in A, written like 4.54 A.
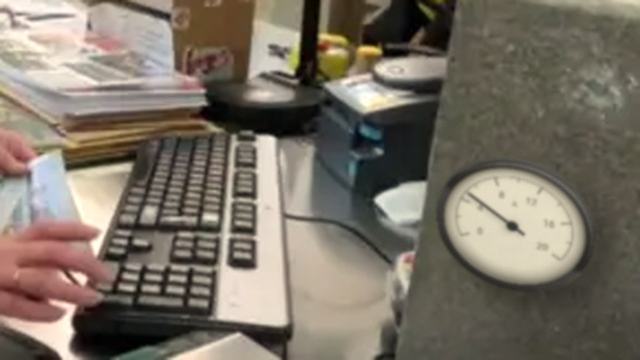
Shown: 5 A
